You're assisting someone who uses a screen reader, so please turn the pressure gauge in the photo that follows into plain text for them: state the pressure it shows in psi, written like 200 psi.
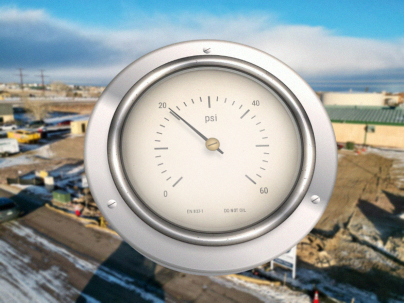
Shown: 20 psi
